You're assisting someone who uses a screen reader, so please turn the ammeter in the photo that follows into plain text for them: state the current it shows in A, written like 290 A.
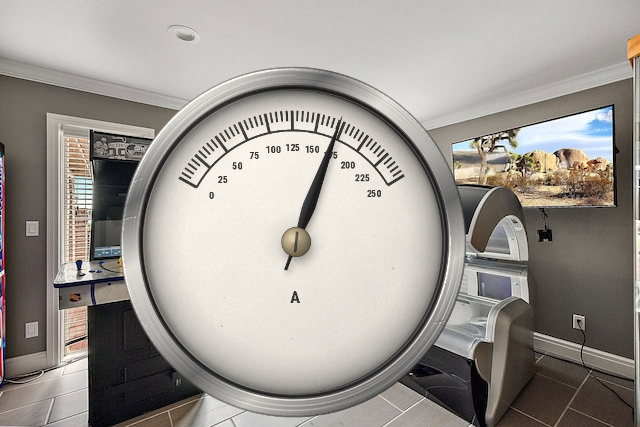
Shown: 170 A
